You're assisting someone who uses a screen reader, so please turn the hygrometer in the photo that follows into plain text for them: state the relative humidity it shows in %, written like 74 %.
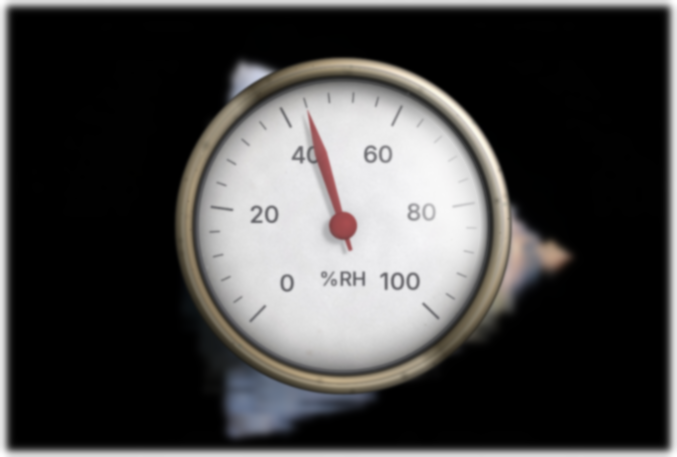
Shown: 44 %
